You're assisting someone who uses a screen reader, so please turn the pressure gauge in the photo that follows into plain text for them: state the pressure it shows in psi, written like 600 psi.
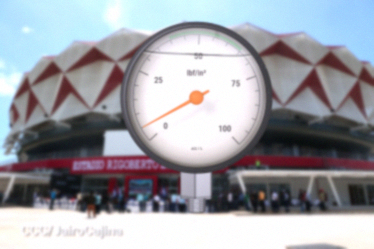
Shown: 5 psi
